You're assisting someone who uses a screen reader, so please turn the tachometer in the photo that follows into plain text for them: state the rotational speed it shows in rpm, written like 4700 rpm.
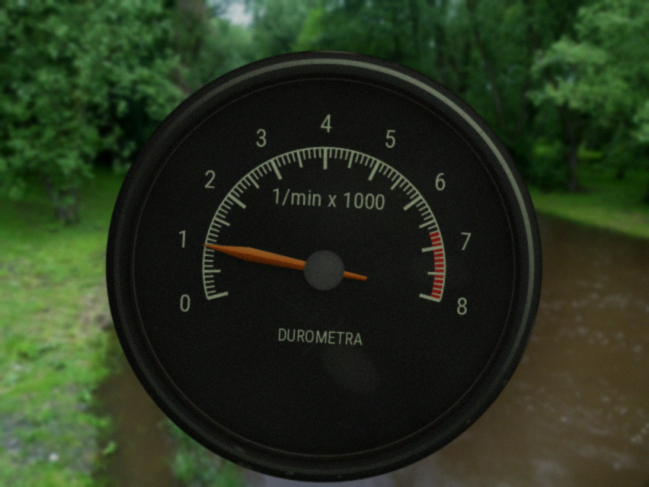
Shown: 1000 rpm
